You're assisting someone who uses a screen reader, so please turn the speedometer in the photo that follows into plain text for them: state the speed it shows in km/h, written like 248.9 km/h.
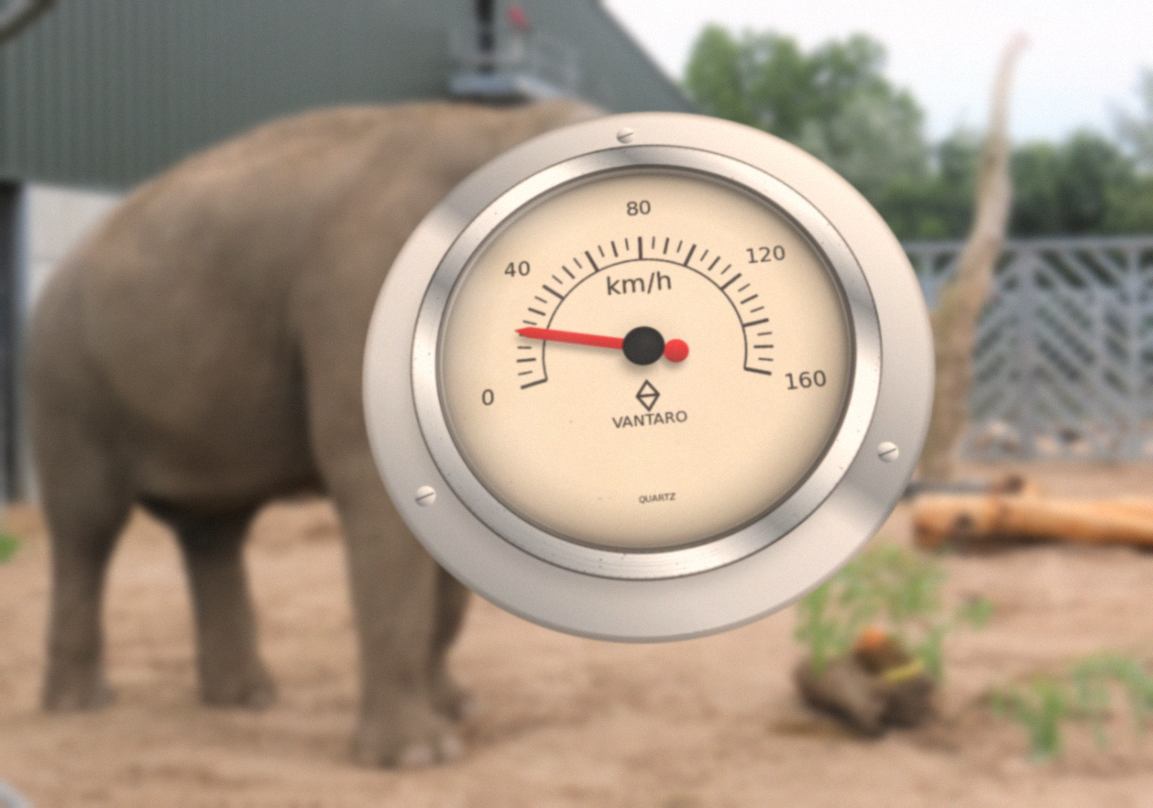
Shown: 20 km/h
